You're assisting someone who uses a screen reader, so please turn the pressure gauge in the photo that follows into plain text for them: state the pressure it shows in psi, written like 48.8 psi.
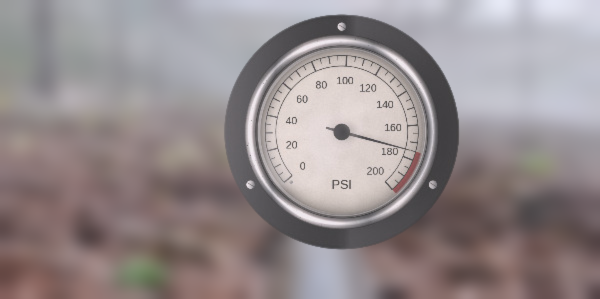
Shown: 175 psi
